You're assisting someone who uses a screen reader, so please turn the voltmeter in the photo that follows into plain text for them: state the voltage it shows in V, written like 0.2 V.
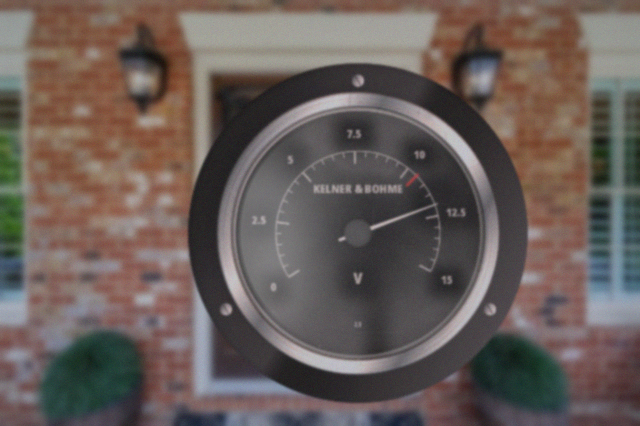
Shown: 12 V
